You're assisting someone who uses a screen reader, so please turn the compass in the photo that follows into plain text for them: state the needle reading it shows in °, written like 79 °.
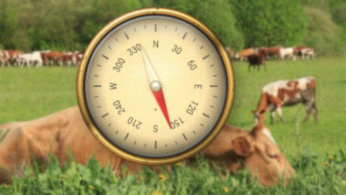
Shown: 160 °
